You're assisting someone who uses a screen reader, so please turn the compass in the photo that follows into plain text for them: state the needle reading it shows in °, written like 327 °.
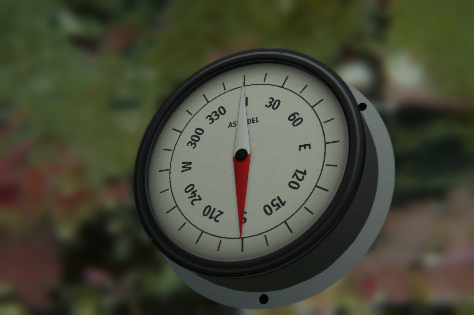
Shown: 180 °
